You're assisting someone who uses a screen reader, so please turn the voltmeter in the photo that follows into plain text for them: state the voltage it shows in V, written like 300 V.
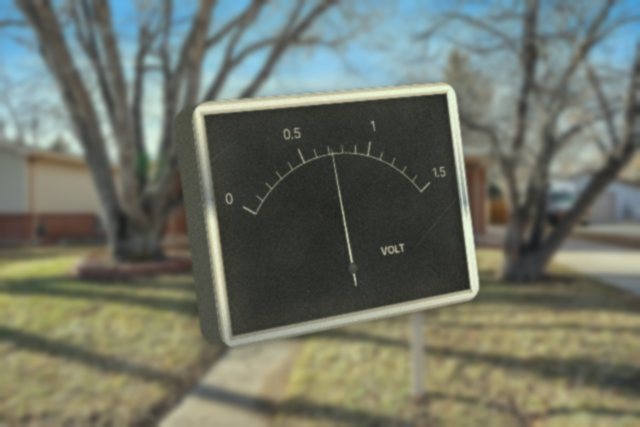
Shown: 0.7 V
